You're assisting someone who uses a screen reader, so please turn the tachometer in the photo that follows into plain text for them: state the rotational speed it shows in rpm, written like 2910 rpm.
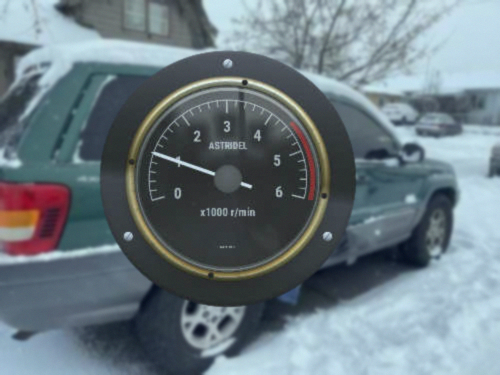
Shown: 1000 rpm
